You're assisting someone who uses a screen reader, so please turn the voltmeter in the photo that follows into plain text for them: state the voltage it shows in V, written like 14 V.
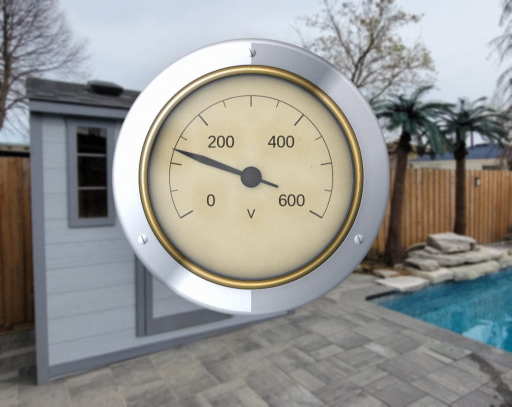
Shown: 125 V
